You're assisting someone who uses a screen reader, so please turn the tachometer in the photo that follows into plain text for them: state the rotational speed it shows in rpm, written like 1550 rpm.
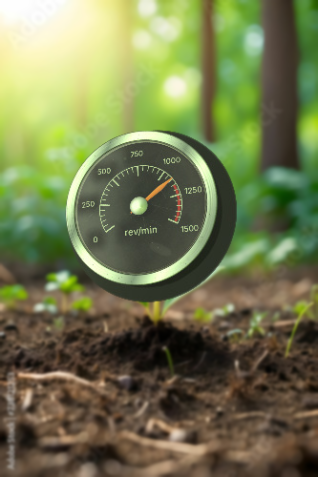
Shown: 1100 rpm
